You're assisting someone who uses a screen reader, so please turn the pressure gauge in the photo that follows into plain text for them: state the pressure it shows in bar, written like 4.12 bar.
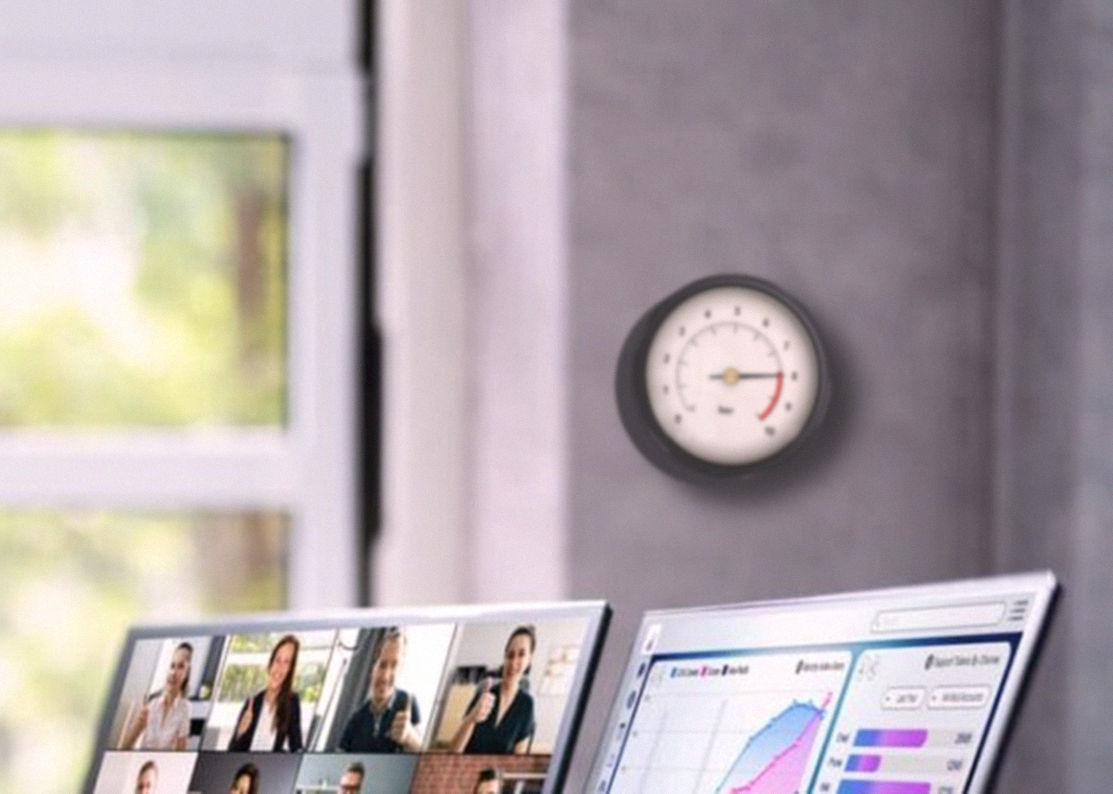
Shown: 8 bar
